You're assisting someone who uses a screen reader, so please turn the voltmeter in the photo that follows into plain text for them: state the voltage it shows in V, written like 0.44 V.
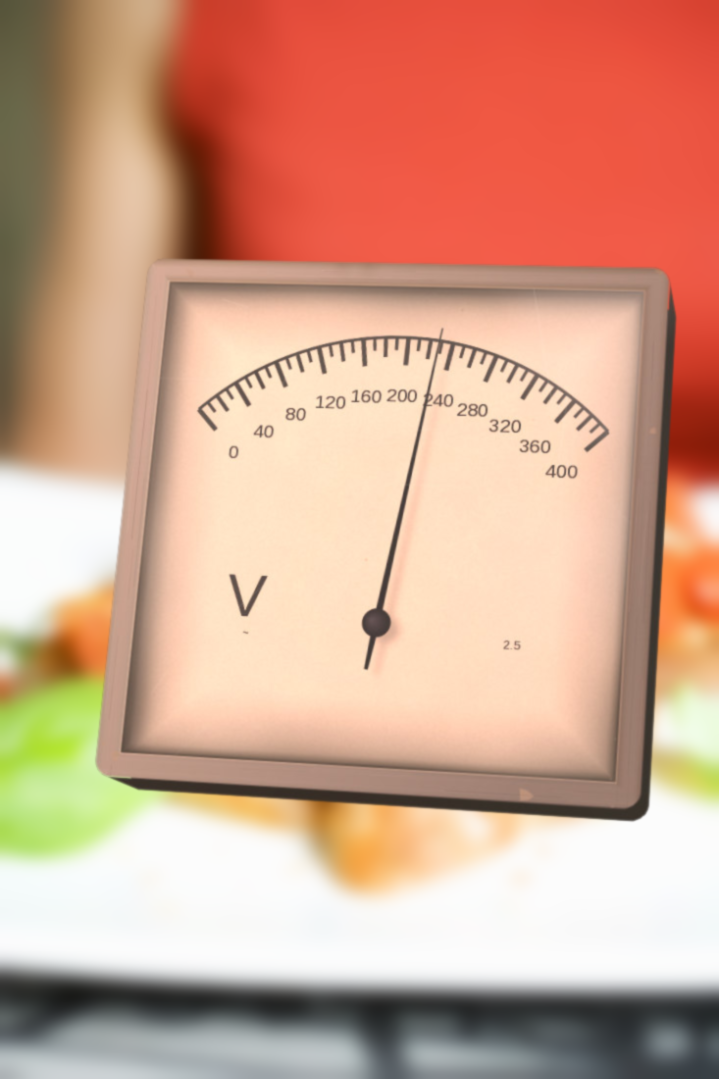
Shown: 230 V
